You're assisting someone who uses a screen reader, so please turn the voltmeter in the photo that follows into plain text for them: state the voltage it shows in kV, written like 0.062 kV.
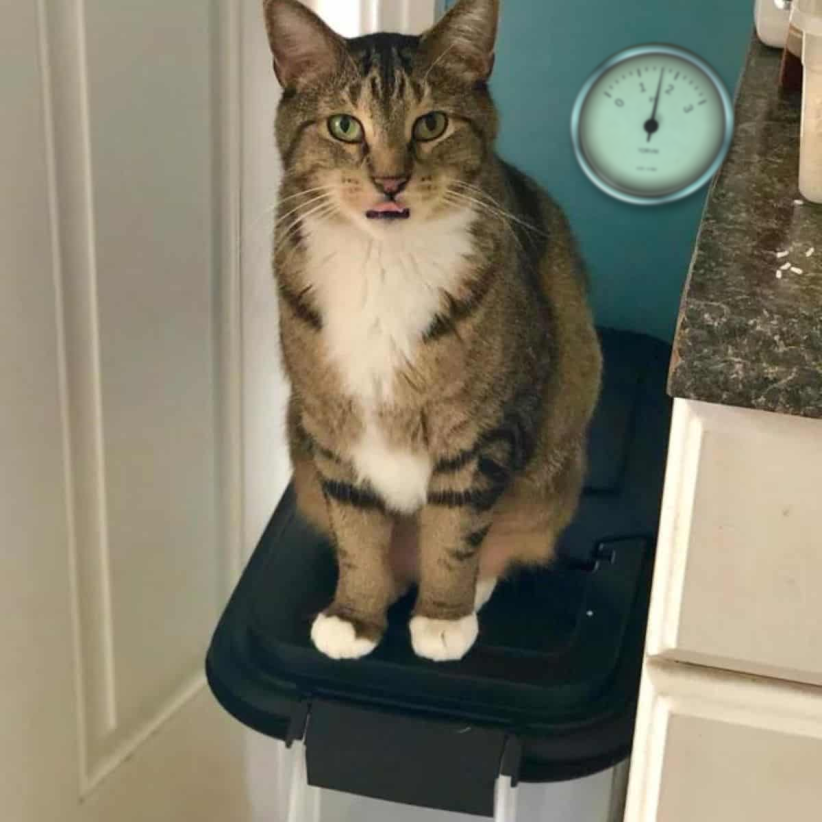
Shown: 1.6 kV
